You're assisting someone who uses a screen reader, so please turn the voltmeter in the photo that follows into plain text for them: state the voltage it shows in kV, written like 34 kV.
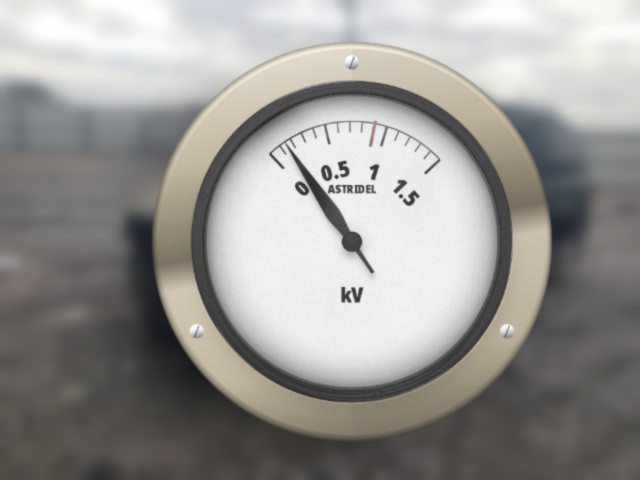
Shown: 0.15 kV
